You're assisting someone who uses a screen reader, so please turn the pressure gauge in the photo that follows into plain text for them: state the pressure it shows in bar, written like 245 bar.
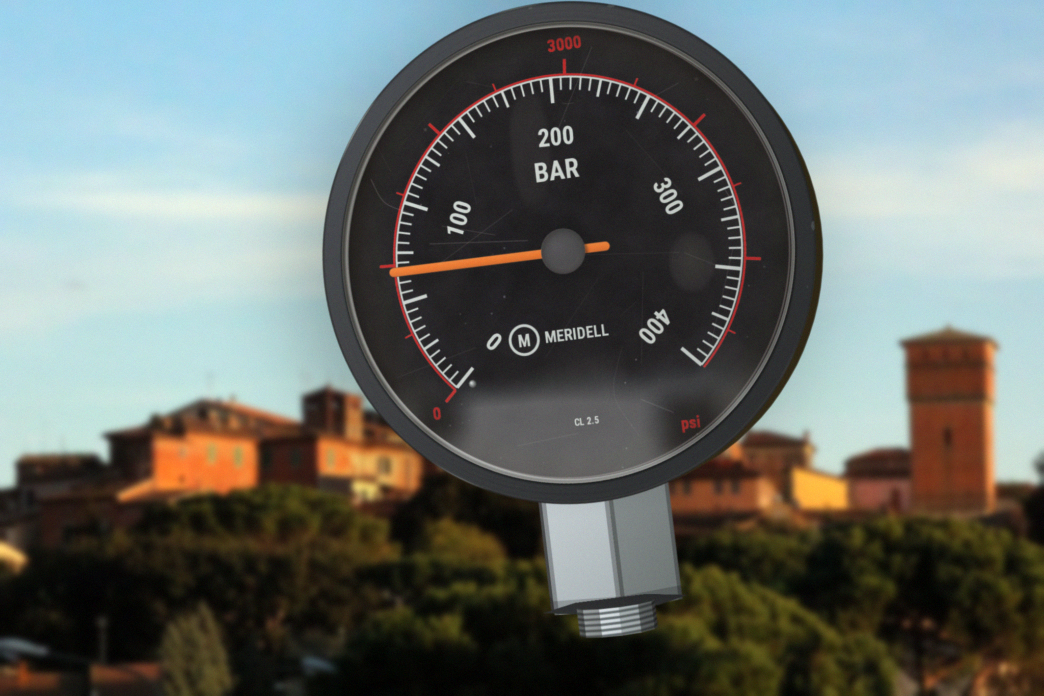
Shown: 65 bar
